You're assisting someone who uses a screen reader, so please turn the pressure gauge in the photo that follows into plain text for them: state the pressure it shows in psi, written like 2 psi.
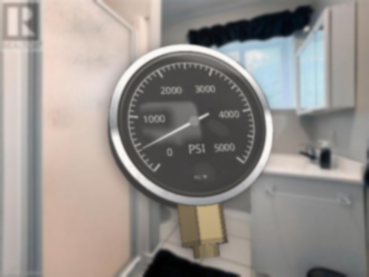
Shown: 400 psi
